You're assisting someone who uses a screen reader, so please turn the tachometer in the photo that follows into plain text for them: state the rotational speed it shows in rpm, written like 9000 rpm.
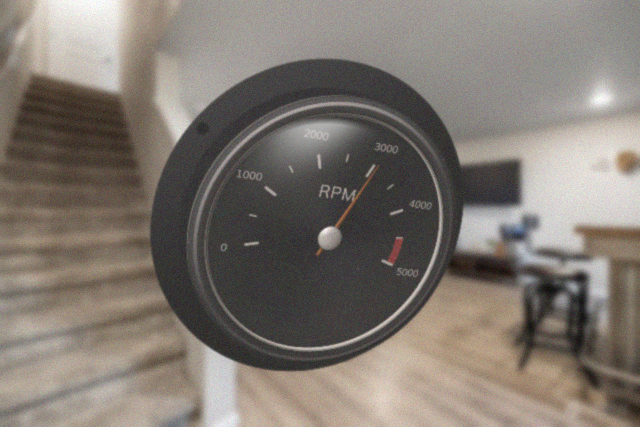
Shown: 3000 rpm
